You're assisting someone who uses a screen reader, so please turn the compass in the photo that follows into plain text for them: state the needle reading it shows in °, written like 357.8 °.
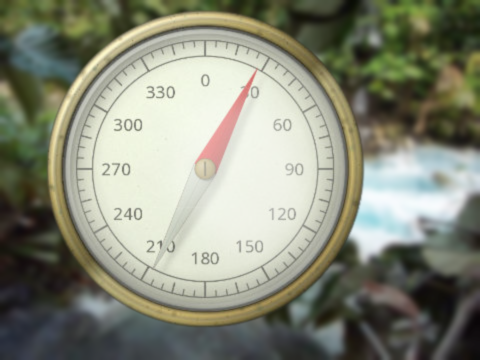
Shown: 27.5 °
